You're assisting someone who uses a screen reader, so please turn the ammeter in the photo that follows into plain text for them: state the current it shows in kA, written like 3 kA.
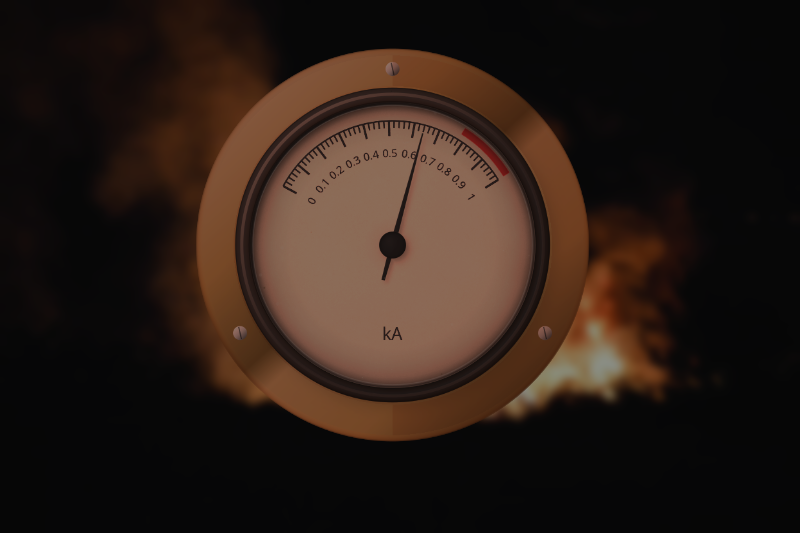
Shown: 0.64 kA
